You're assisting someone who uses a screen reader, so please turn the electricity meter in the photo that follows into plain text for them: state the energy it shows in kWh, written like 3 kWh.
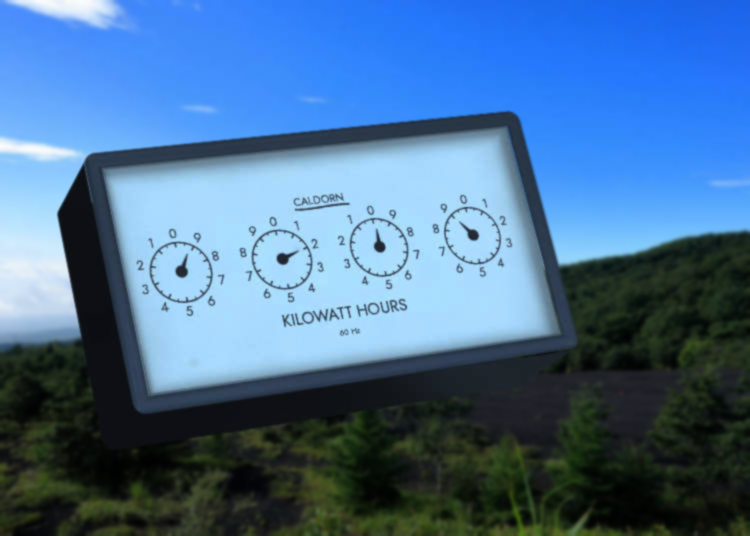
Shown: 9199 kWh
